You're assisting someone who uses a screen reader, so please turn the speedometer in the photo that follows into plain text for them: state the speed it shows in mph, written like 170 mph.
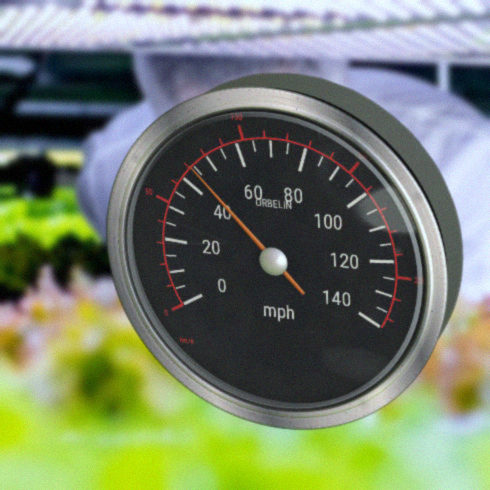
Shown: 45 mph
